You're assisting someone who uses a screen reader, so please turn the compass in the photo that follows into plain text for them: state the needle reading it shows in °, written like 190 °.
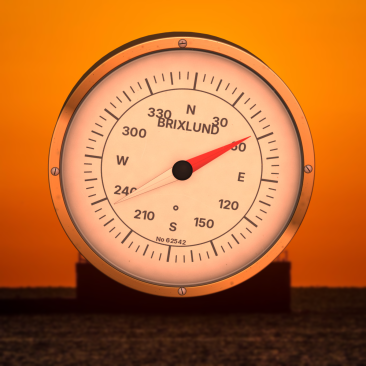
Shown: 55 °
